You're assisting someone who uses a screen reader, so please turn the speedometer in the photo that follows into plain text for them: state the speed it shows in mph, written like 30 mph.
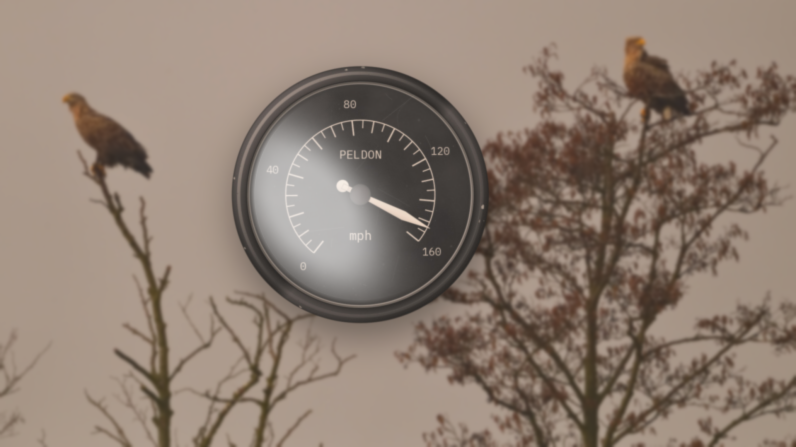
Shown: 152.5 mph
